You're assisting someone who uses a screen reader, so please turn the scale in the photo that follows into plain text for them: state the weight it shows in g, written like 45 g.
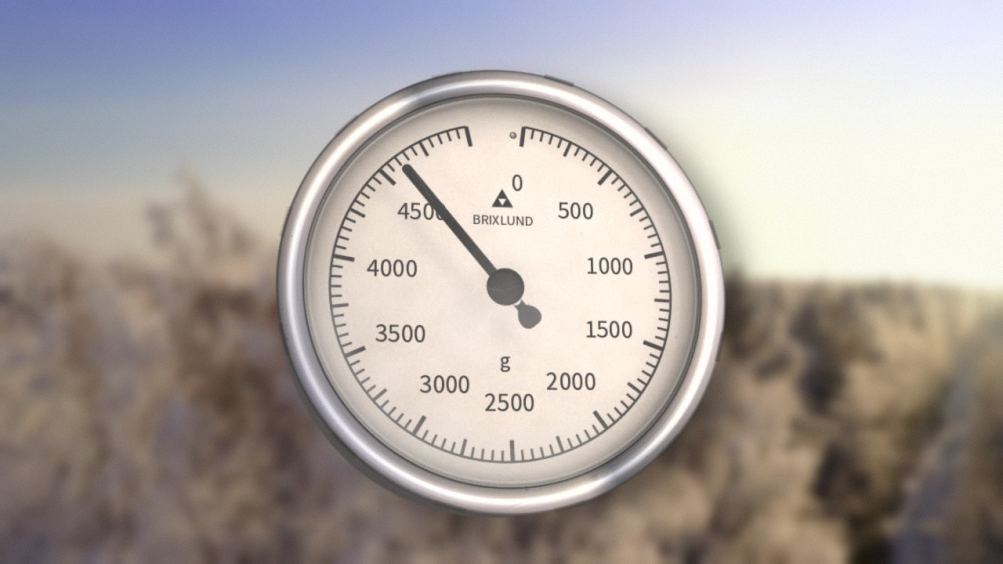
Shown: 4600 g
